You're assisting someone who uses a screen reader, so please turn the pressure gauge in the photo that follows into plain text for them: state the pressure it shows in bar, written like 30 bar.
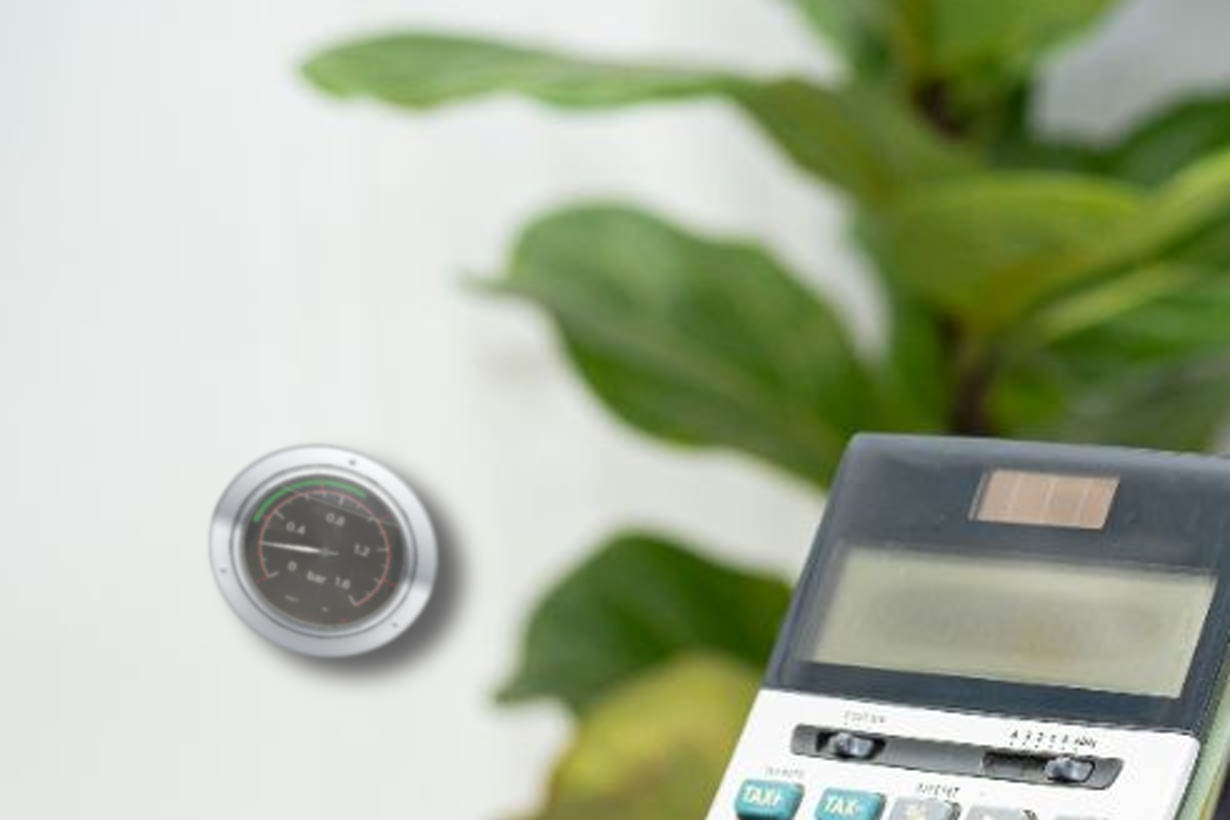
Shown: 0.2 bar
